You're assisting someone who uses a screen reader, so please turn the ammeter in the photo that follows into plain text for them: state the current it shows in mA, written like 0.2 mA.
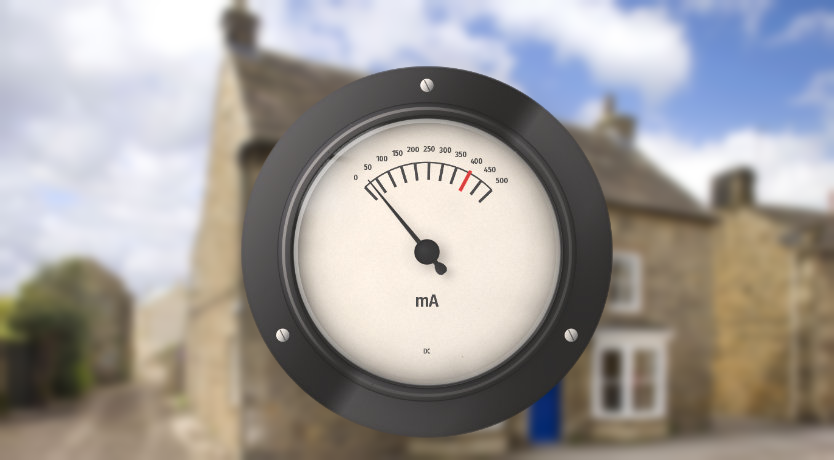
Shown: 25 mA
